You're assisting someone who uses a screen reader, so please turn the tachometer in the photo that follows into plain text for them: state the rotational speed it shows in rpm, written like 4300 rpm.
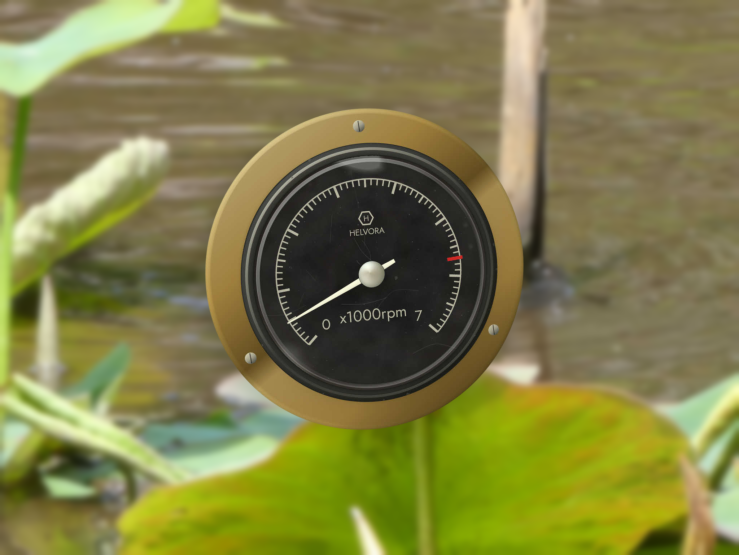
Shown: 500 rpm
